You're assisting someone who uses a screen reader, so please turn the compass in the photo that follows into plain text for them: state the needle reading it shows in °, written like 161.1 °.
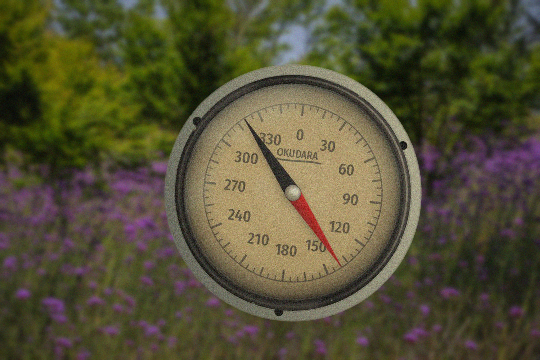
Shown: 140 °
